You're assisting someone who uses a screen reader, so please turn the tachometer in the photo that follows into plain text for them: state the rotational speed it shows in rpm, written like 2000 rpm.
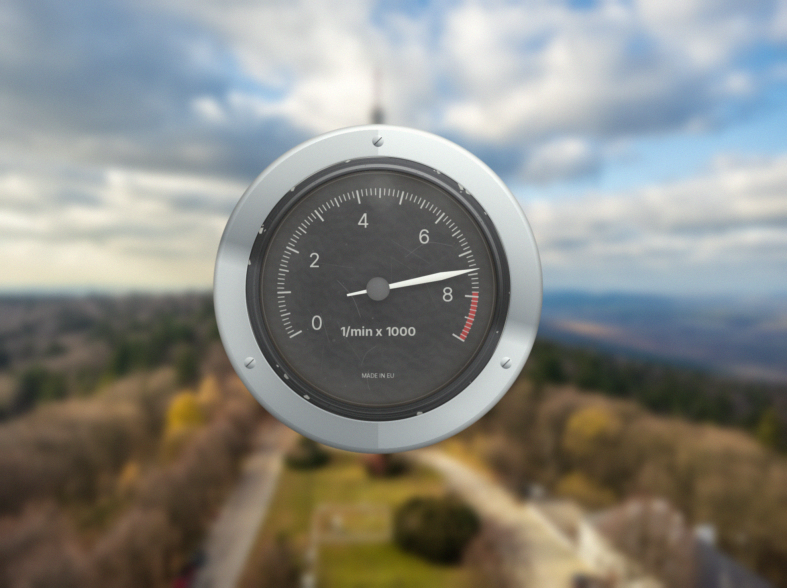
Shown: 7400 rpm
